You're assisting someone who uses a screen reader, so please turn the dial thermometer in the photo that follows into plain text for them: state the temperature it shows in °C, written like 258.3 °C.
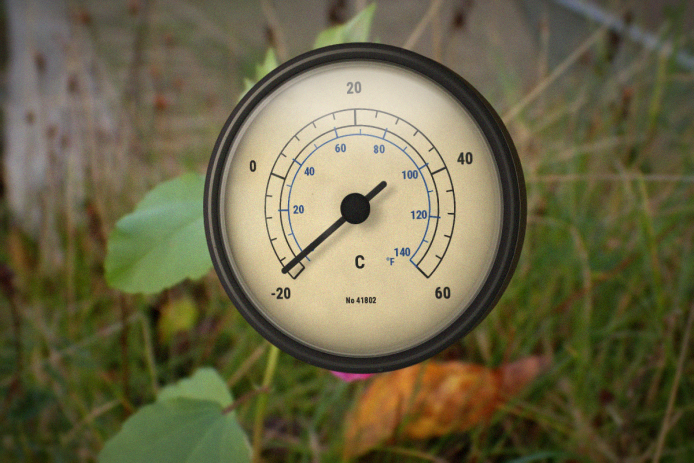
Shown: -18 °C
